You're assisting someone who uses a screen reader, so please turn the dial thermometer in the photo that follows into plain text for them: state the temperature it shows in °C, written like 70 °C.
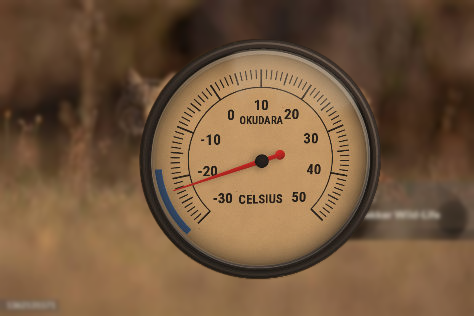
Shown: -22 °C
